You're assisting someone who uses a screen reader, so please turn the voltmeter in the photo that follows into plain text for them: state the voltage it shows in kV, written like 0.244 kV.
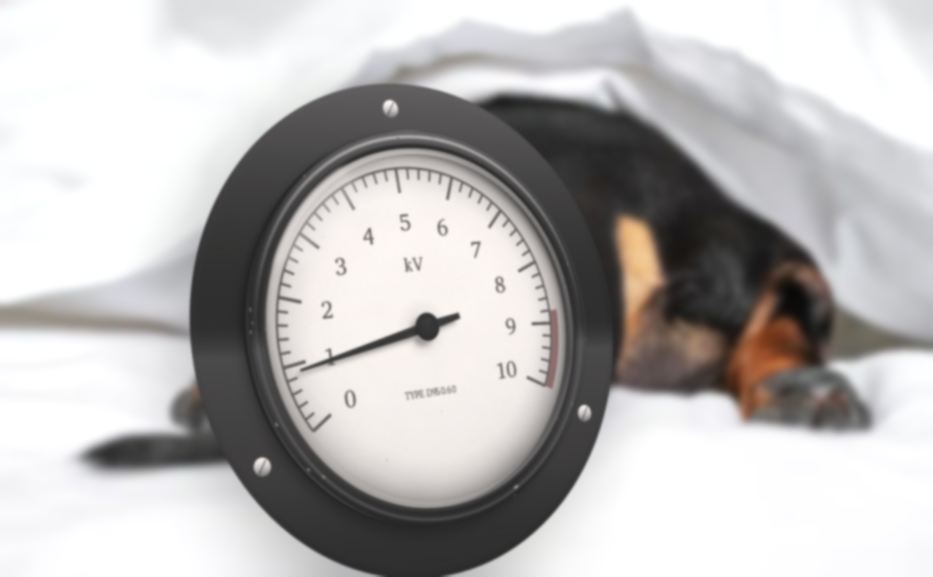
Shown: 0.9 kV
